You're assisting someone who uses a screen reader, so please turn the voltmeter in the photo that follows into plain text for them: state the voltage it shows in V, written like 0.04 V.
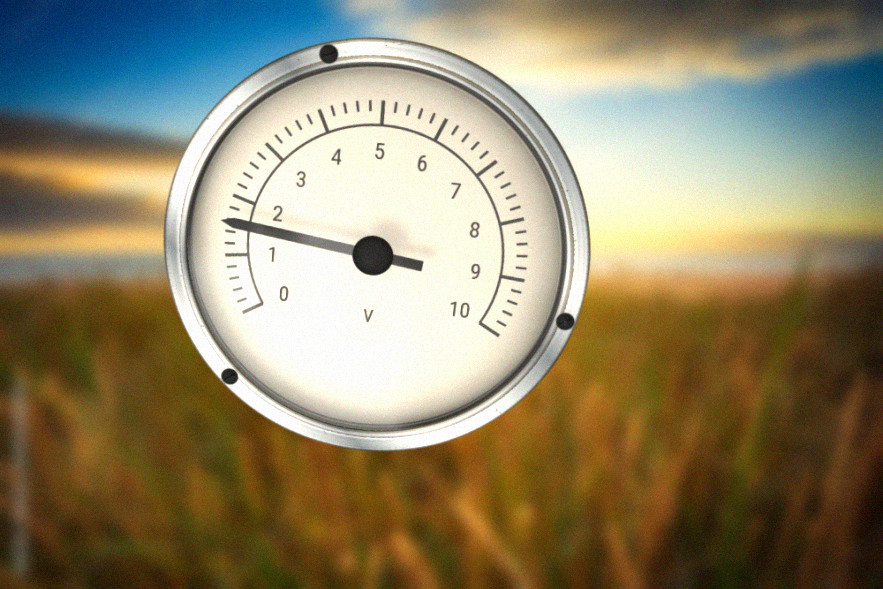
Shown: 1.6 V
